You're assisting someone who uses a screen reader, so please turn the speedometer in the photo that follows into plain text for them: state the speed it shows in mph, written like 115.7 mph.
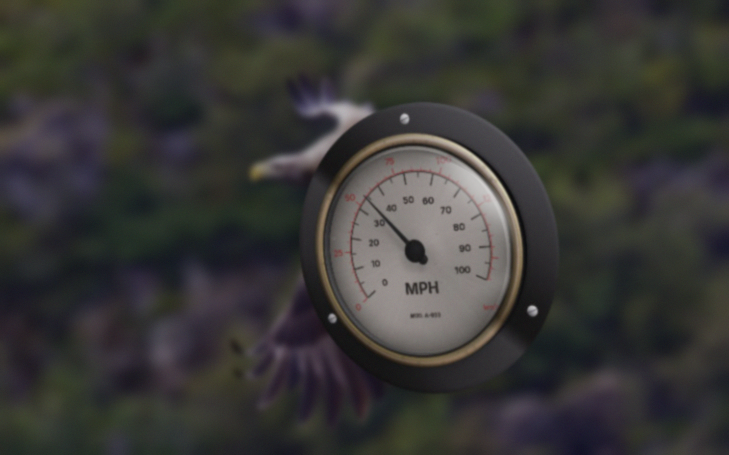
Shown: 35 mph
